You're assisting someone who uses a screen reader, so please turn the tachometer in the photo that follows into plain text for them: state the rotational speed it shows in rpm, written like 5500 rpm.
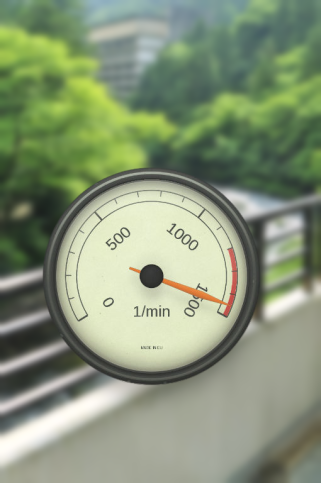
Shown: 1450 rpm
